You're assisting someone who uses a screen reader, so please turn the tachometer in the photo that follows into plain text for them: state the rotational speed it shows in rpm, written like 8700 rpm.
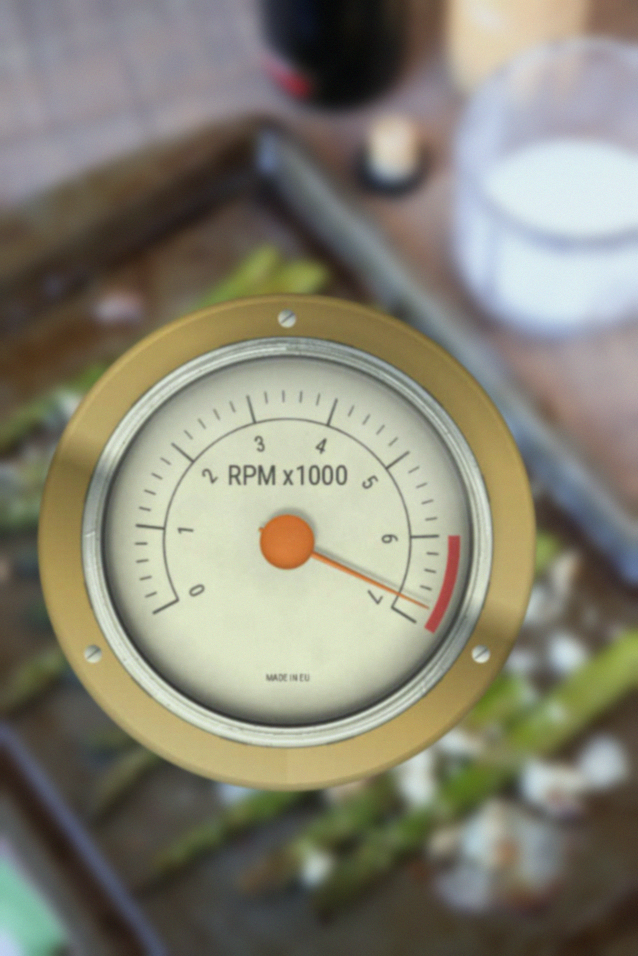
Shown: 6800 rpm
